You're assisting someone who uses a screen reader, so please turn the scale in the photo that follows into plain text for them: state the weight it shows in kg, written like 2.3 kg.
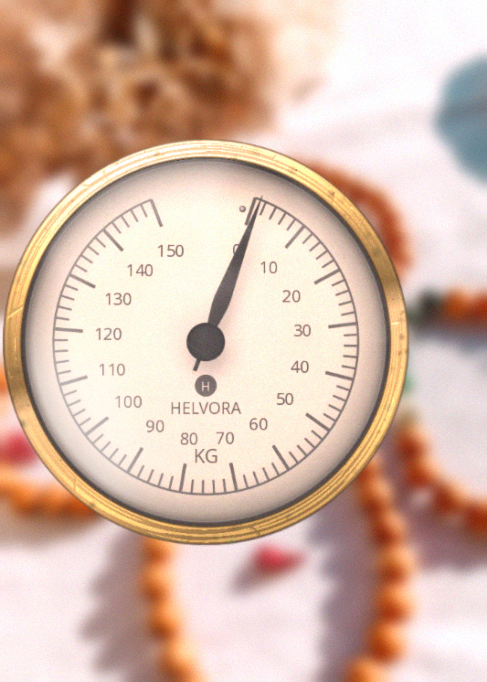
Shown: 1 kg
